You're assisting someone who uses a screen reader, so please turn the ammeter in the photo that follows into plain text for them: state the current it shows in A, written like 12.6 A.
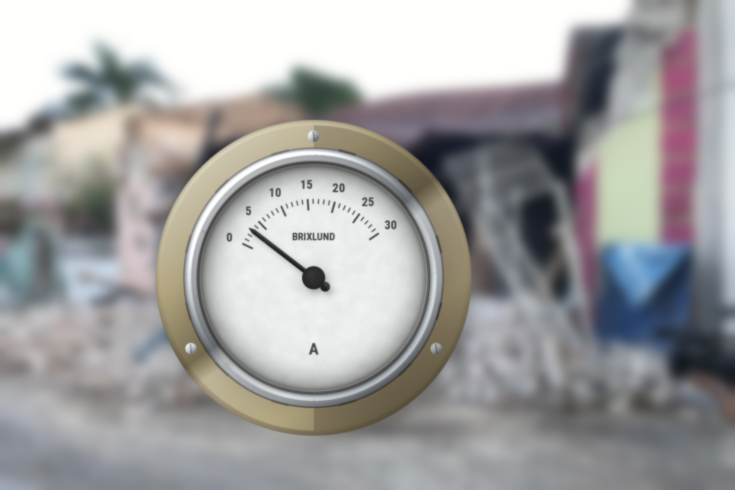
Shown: 3 A
